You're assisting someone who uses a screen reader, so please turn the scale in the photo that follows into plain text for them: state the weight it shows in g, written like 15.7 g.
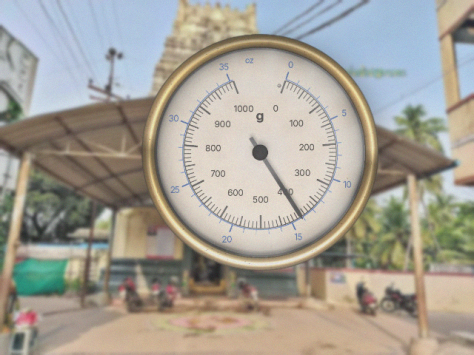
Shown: 400 g
